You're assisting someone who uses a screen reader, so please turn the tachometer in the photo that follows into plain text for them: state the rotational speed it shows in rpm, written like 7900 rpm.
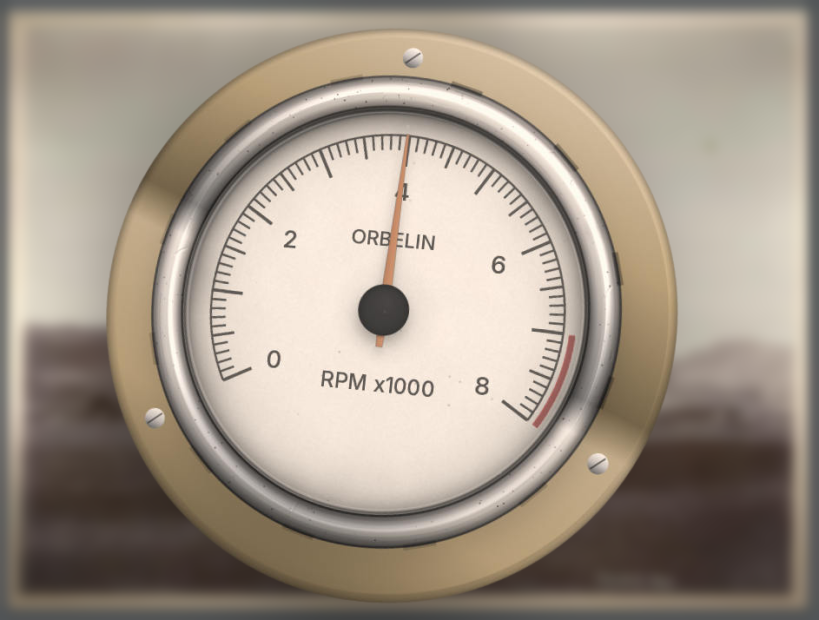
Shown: 4000 rpm
